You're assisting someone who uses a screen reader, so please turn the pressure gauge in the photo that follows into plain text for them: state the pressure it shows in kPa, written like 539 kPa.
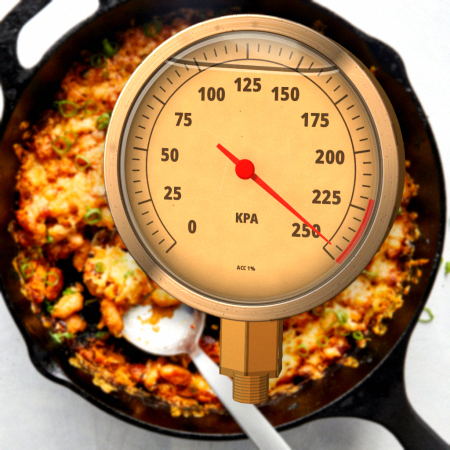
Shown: 245 kPa
